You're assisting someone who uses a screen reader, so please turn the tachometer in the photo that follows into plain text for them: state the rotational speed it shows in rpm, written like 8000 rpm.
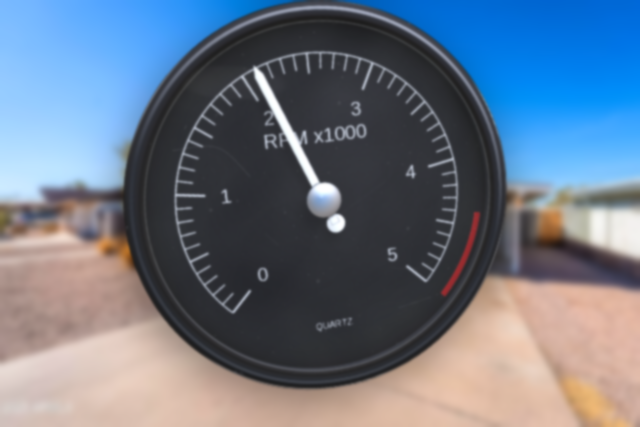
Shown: 2100 rpm
